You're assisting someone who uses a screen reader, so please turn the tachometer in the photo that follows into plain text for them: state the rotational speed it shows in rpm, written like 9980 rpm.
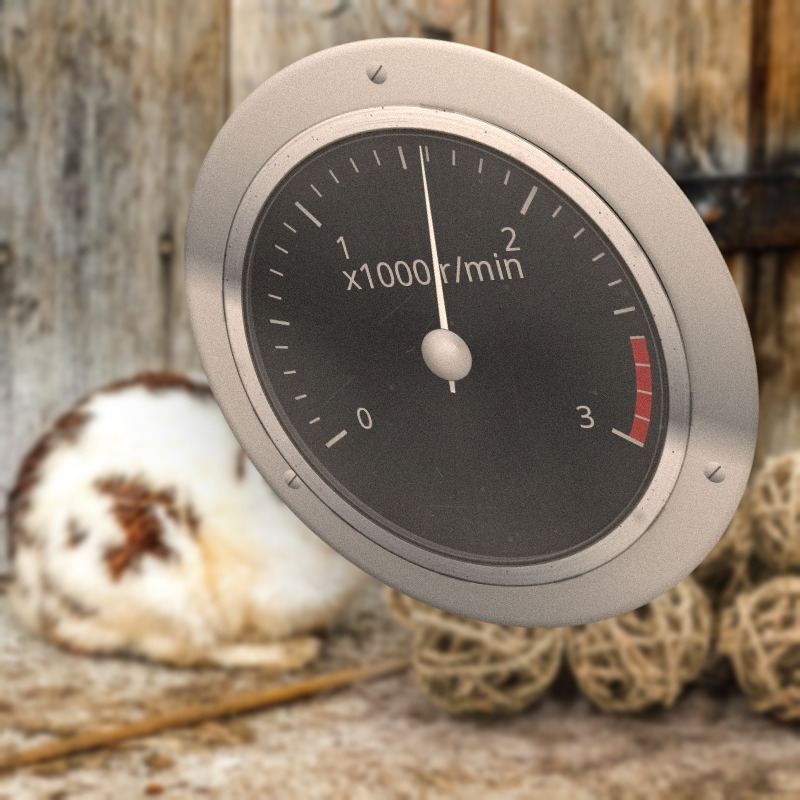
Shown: 1600 rpm
